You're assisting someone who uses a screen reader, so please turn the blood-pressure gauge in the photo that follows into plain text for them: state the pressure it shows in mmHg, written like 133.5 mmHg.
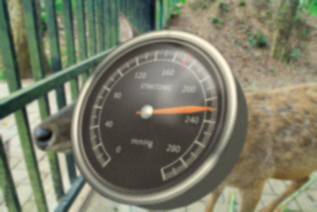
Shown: 230 mmHg
